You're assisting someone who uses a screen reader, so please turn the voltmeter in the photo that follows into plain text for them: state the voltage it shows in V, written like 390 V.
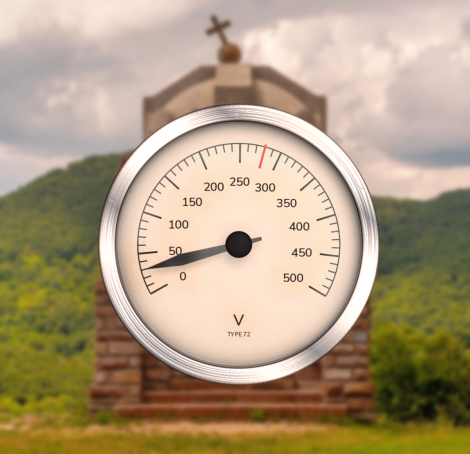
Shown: 30 V
